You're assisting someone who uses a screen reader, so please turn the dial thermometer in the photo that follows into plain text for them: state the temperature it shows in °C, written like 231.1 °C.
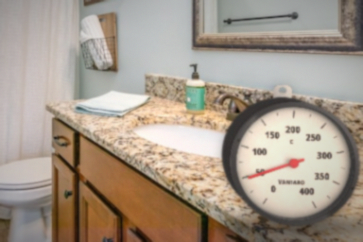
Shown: 50 °C
